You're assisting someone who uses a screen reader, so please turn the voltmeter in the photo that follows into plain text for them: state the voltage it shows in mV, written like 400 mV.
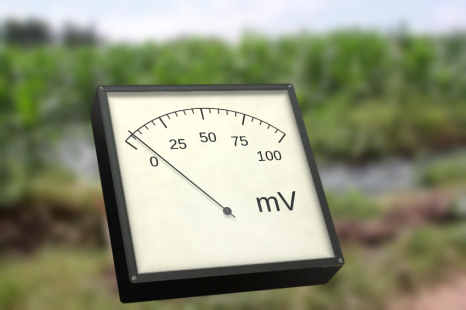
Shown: 5 mV
